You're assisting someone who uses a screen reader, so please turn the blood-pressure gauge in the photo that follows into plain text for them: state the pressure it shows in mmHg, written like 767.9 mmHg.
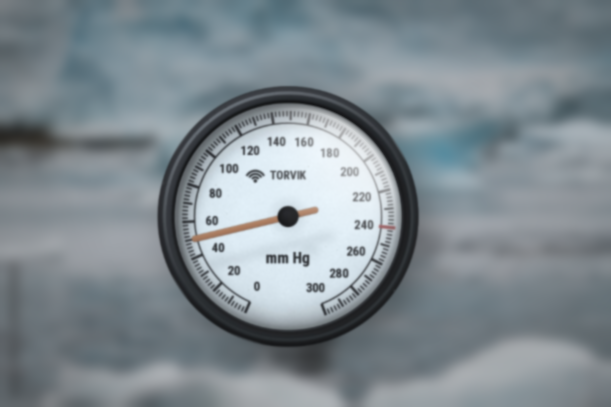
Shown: 50 mmHg
